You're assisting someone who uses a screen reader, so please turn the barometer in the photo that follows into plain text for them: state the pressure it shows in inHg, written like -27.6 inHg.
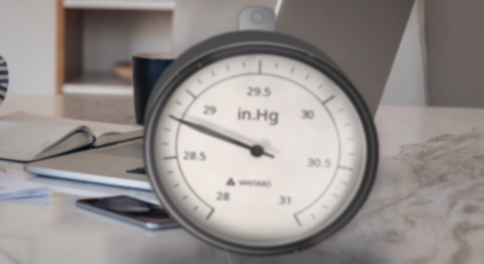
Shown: 28.8 inHg
